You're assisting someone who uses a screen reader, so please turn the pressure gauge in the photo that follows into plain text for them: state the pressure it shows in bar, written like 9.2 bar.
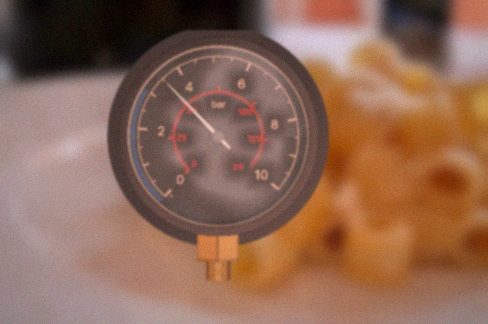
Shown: 3.5 bar
